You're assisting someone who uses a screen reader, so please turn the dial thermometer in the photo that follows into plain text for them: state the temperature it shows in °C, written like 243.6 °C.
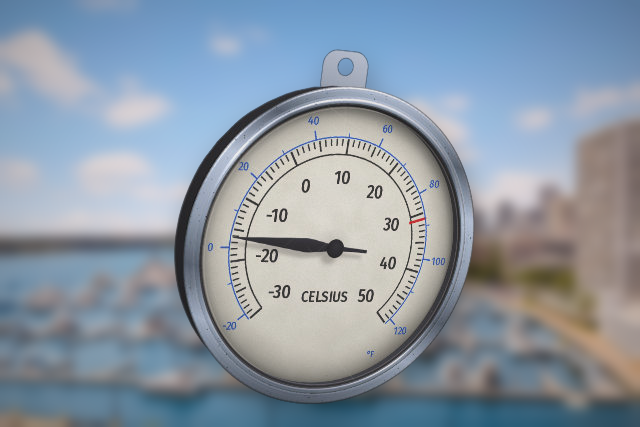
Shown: -16 °C
